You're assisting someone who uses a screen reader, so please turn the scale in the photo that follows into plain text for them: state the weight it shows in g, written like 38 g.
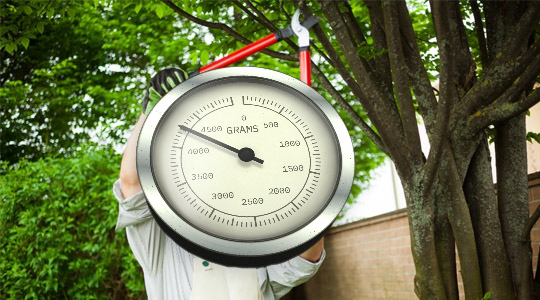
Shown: 4250 g
